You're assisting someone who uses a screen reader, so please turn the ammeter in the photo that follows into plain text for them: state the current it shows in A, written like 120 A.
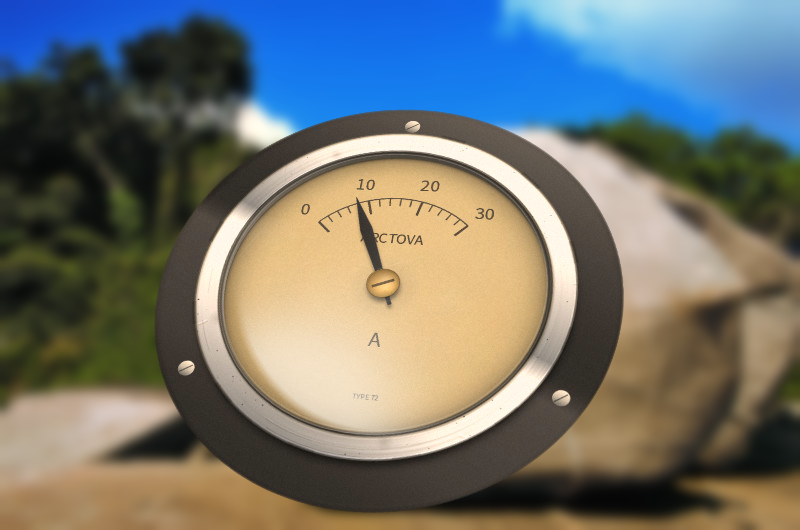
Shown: 8 A
